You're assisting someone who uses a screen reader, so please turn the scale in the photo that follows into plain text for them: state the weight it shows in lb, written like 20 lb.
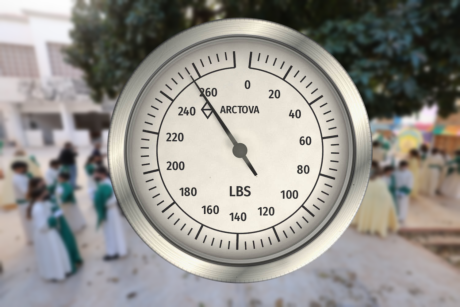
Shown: 256 lb
